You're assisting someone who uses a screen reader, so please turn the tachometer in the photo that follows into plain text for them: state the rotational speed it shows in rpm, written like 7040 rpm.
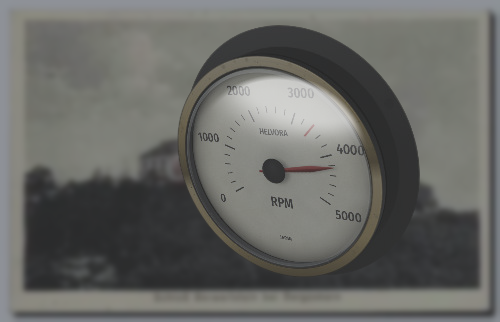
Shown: 4200 rpm
